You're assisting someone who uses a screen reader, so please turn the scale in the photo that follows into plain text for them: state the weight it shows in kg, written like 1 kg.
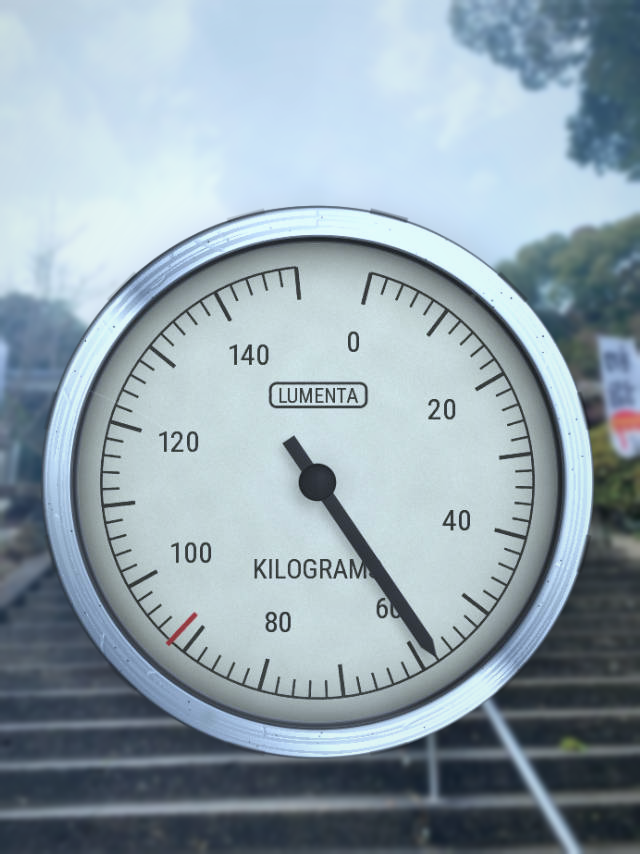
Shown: 58 kg
